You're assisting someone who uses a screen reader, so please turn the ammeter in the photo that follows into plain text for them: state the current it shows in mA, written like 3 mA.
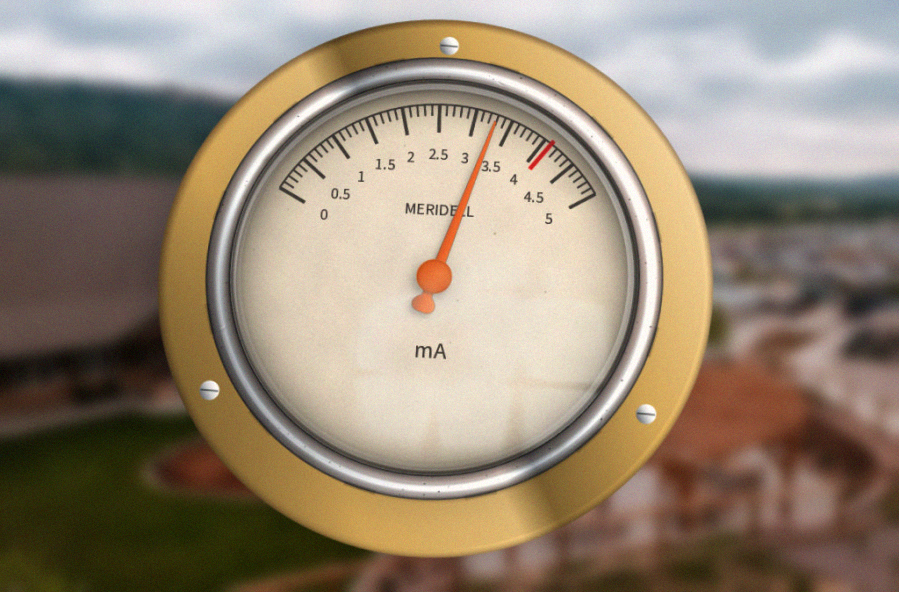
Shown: 3.3 mA
